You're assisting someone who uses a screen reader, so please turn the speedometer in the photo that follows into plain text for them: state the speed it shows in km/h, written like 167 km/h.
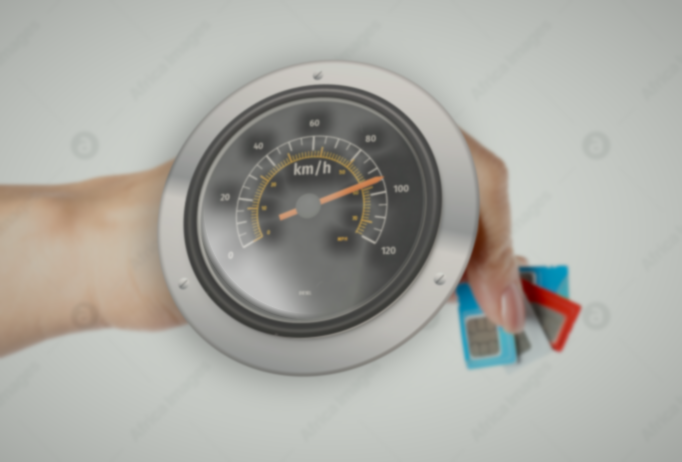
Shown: 95 km/h
